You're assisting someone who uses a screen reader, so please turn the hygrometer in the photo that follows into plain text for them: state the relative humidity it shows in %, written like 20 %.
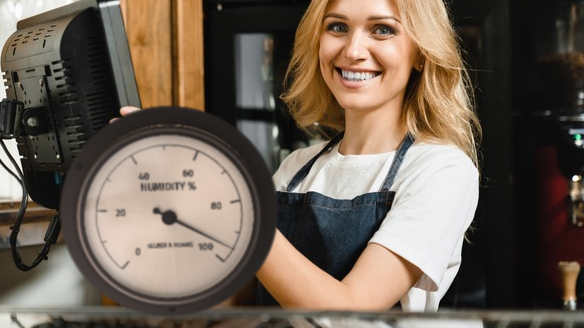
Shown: 95 %
